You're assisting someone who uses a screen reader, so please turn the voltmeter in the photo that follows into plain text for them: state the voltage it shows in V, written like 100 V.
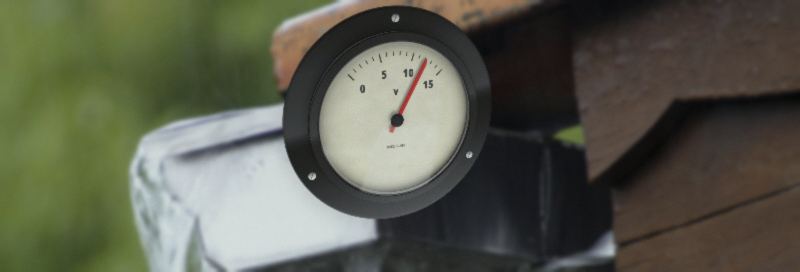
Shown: 12 V
